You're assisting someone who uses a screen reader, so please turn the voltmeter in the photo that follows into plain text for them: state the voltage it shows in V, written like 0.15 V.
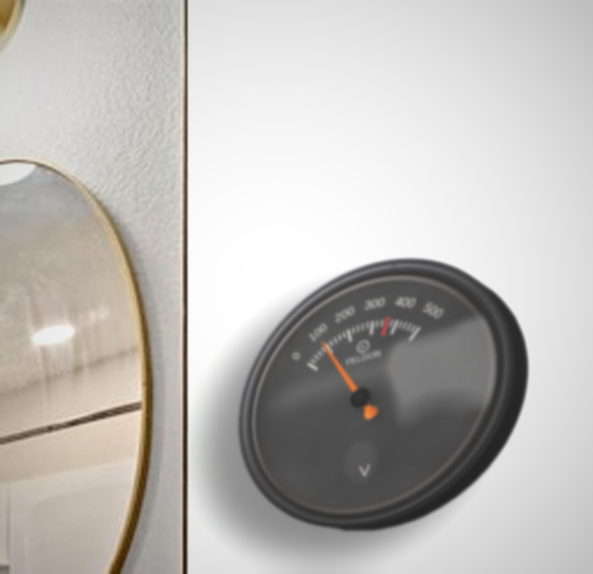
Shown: 100 V
